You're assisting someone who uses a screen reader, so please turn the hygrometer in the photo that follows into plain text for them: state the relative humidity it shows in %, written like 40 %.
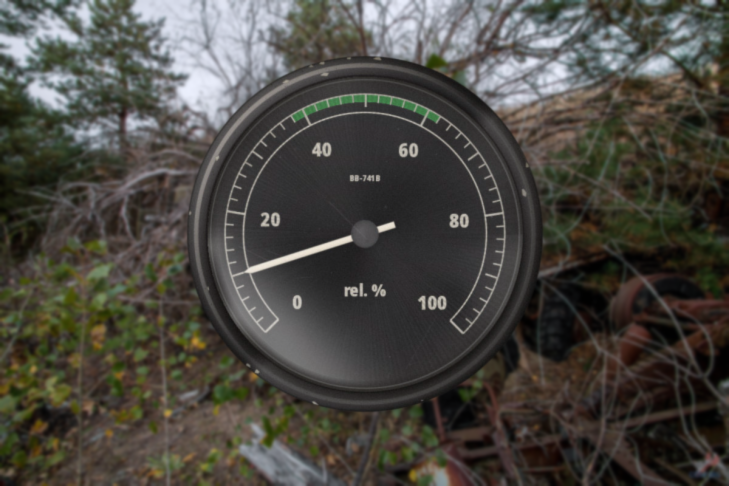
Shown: 10 %
